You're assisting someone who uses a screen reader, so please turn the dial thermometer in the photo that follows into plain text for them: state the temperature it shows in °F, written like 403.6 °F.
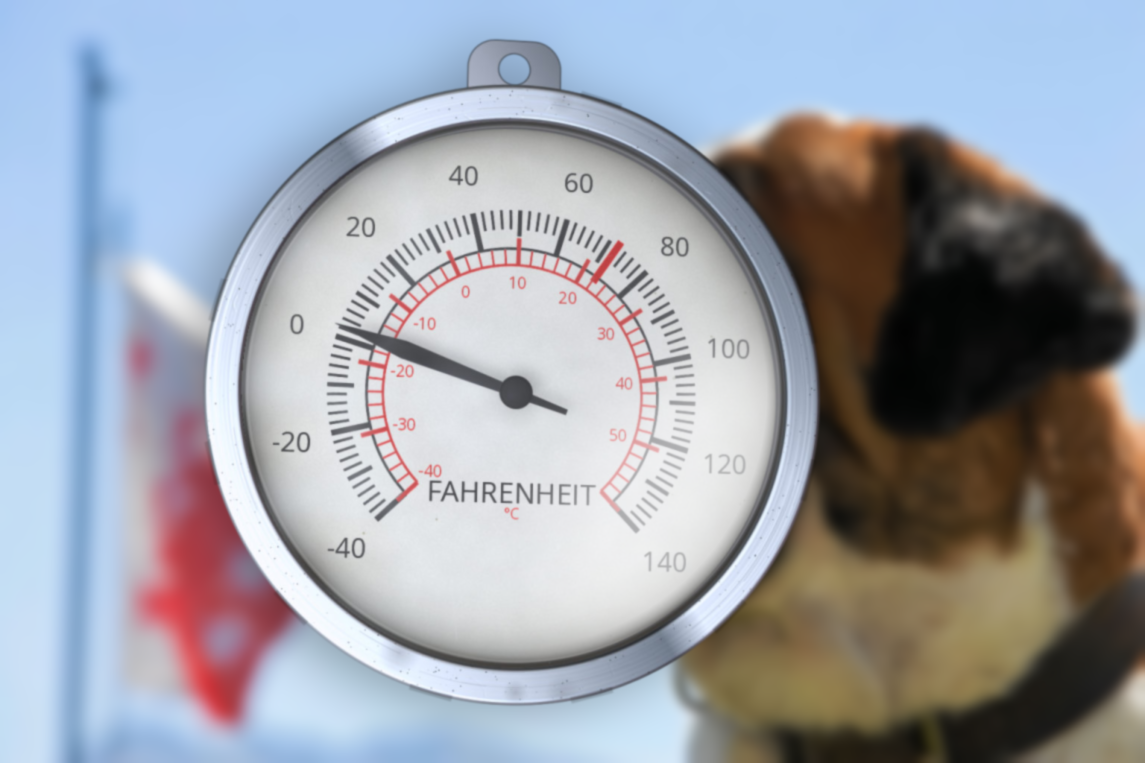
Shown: 2 °F
